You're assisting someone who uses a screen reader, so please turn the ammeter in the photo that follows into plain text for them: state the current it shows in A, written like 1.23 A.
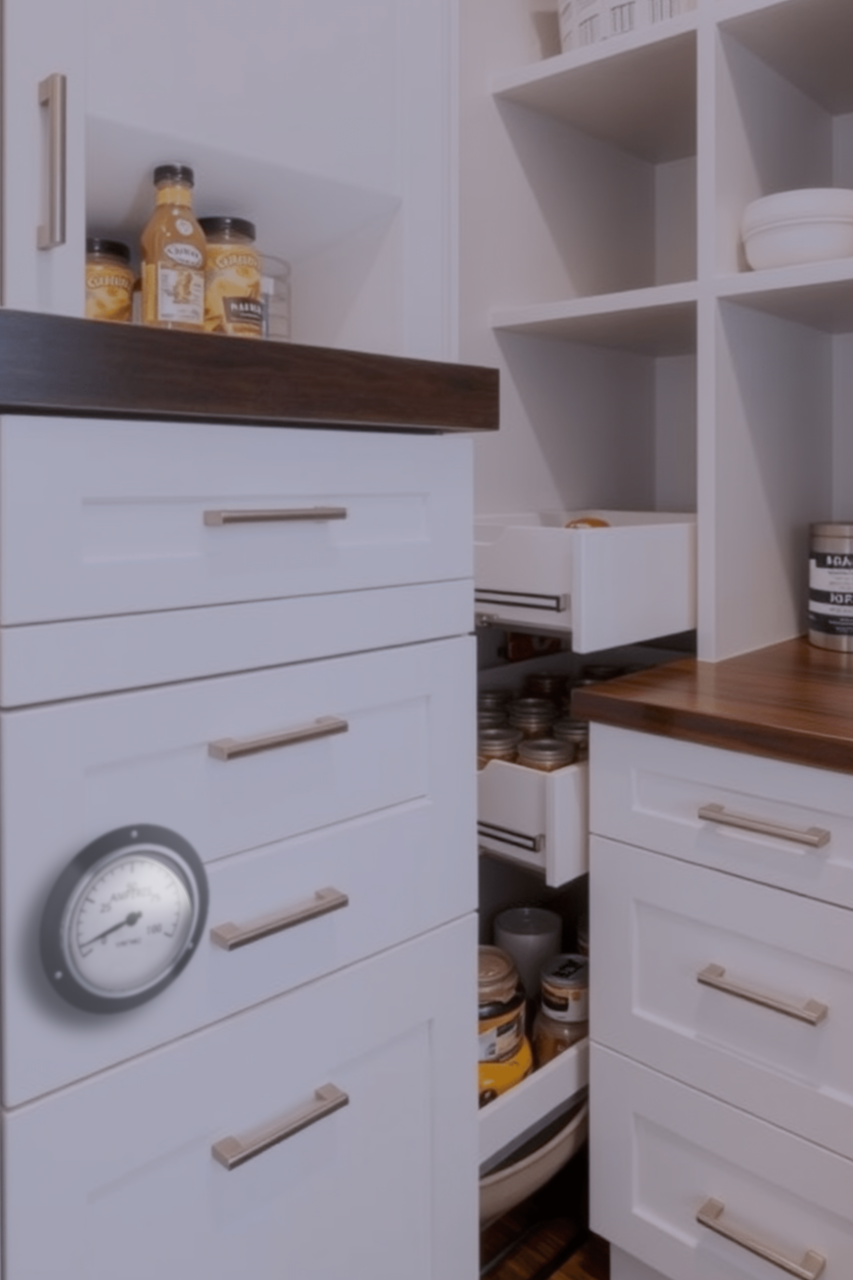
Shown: 5 A
